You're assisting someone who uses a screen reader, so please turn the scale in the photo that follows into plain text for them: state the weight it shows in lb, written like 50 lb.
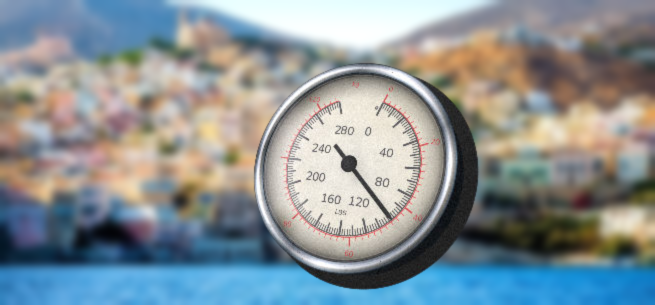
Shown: 100 lb
